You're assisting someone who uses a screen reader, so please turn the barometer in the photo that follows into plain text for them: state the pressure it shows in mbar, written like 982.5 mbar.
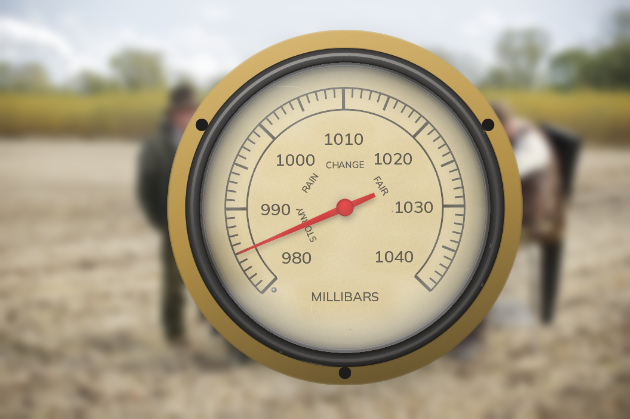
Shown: 985 mbar
